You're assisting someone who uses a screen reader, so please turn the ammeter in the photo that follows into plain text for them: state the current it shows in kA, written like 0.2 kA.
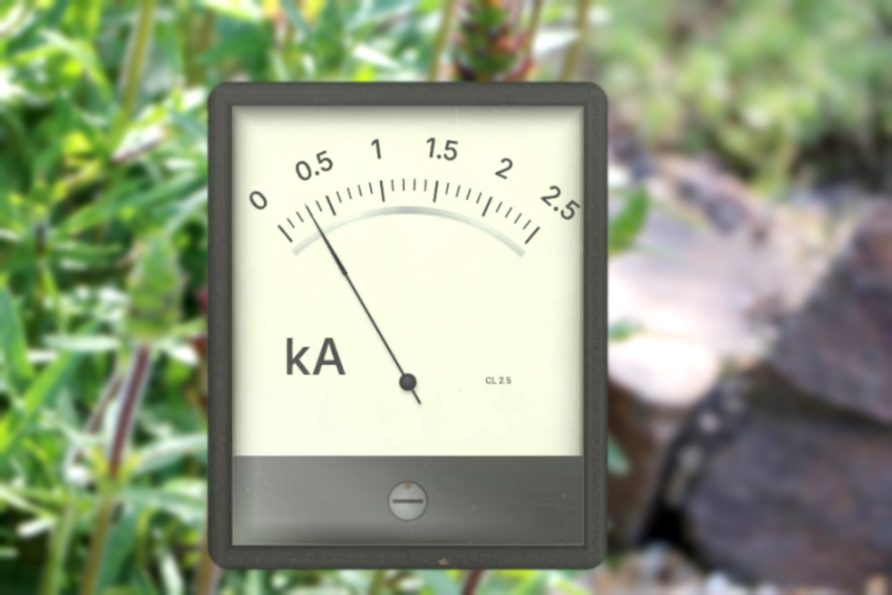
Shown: 0.3 kA
